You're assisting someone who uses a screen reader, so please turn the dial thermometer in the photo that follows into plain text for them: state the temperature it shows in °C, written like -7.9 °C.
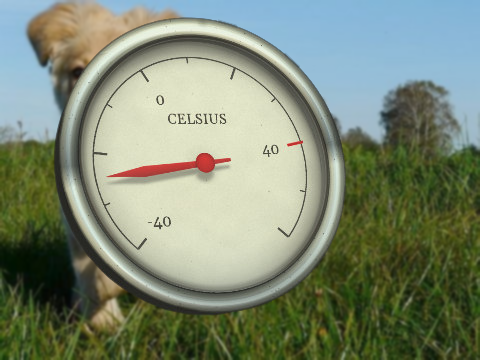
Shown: -25 °C
